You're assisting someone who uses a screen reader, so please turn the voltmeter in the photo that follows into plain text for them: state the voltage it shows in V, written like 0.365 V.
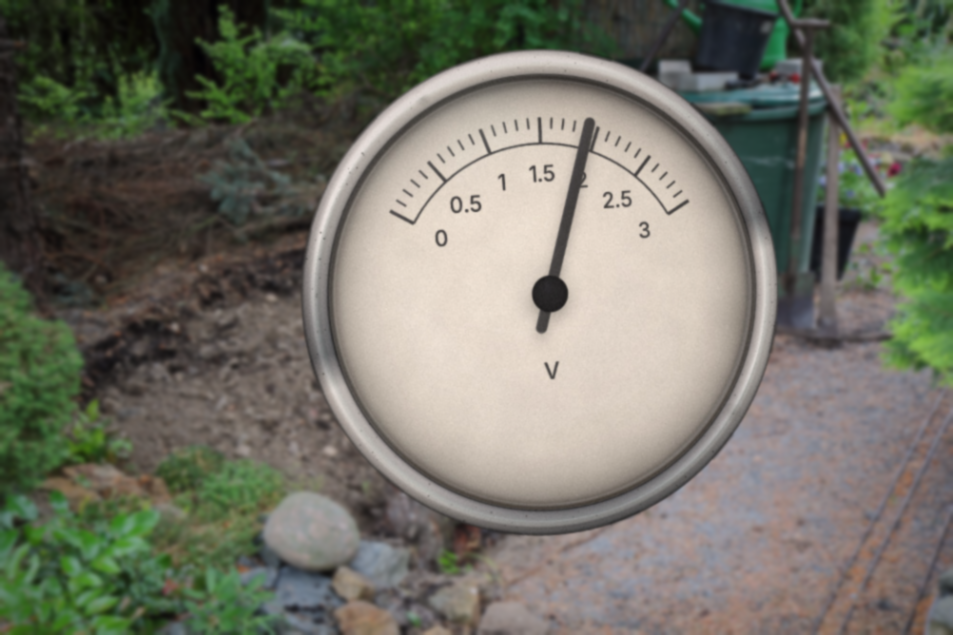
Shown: 1.9 V
